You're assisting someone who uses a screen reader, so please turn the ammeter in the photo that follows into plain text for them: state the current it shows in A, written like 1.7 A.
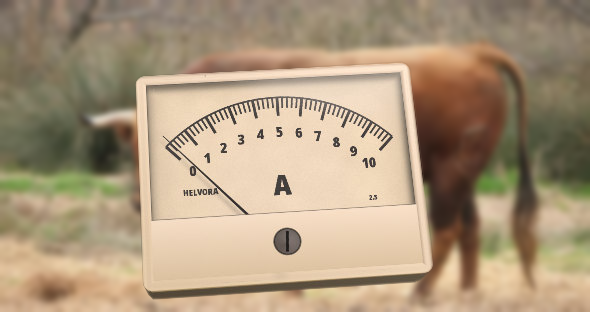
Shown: 0.2 A
